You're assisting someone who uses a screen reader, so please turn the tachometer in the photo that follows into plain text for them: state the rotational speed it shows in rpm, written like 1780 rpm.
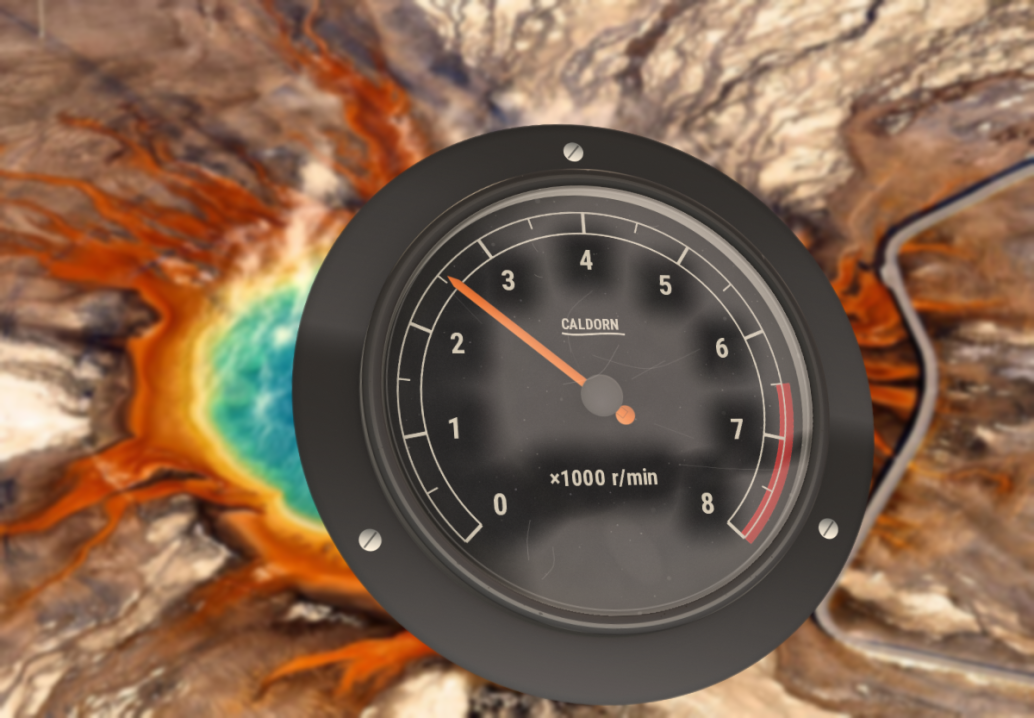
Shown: 2500 rpm
